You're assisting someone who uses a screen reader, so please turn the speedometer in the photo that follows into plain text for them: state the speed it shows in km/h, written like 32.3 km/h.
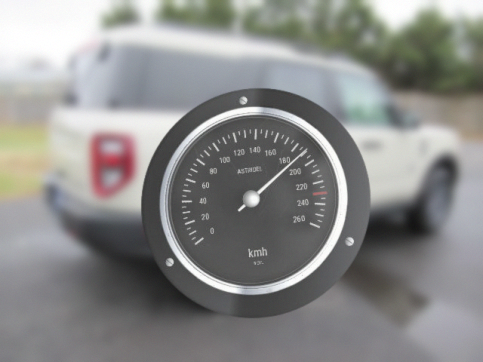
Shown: 190 km/h
